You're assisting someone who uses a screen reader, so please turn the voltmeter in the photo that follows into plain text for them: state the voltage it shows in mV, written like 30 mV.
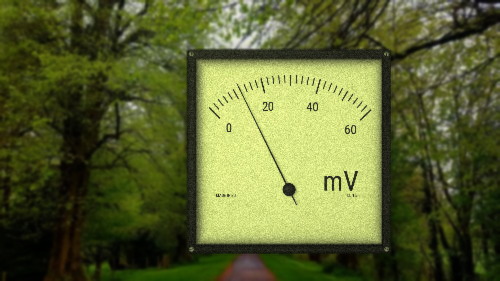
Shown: 12 mV
